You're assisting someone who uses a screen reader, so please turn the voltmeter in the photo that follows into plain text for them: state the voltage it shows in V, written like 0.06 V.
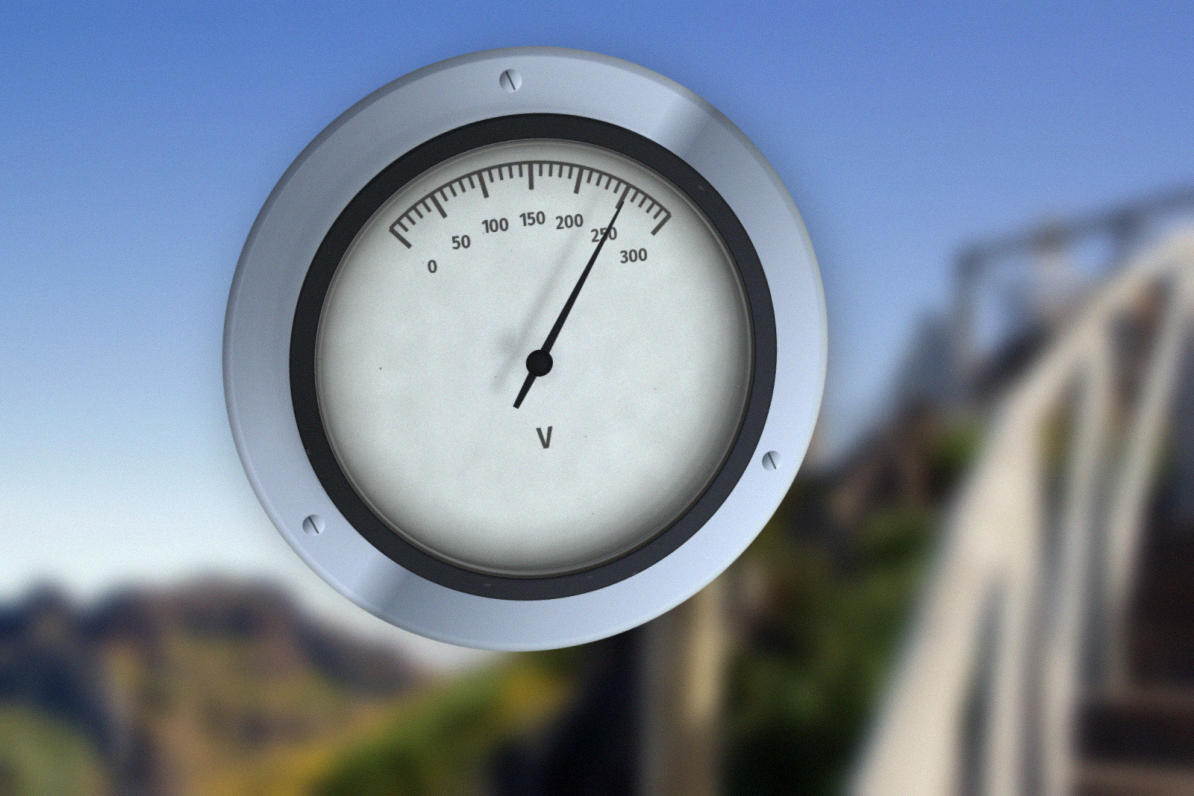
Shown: 250 V
